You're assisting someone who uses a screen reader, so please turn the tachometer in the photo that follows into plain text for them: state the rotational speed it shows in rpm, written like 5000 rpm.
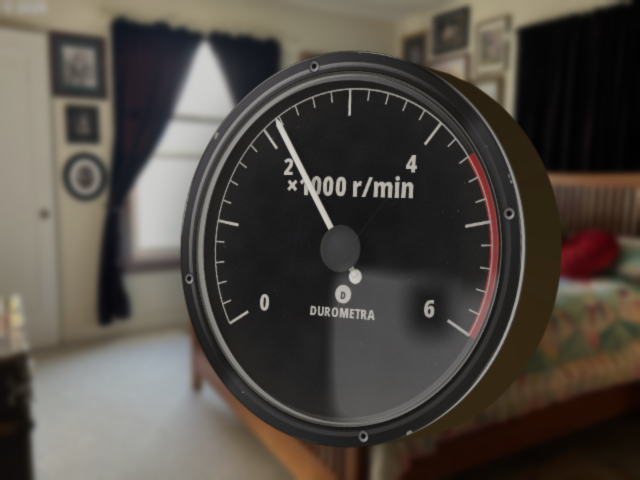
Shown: 2200 rpm
